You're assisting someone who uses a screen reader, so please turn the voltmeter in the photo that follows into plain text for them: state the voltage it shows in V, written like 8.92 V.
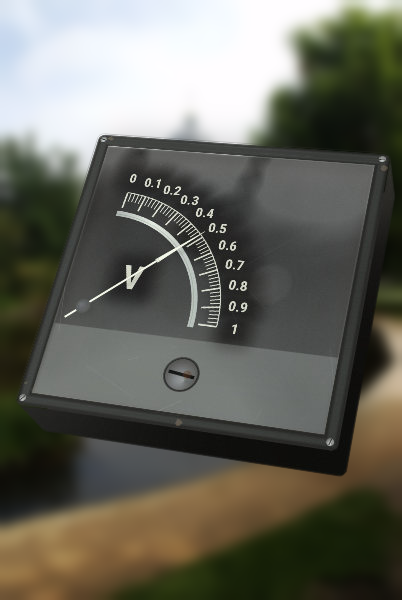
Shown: 0.5 V
